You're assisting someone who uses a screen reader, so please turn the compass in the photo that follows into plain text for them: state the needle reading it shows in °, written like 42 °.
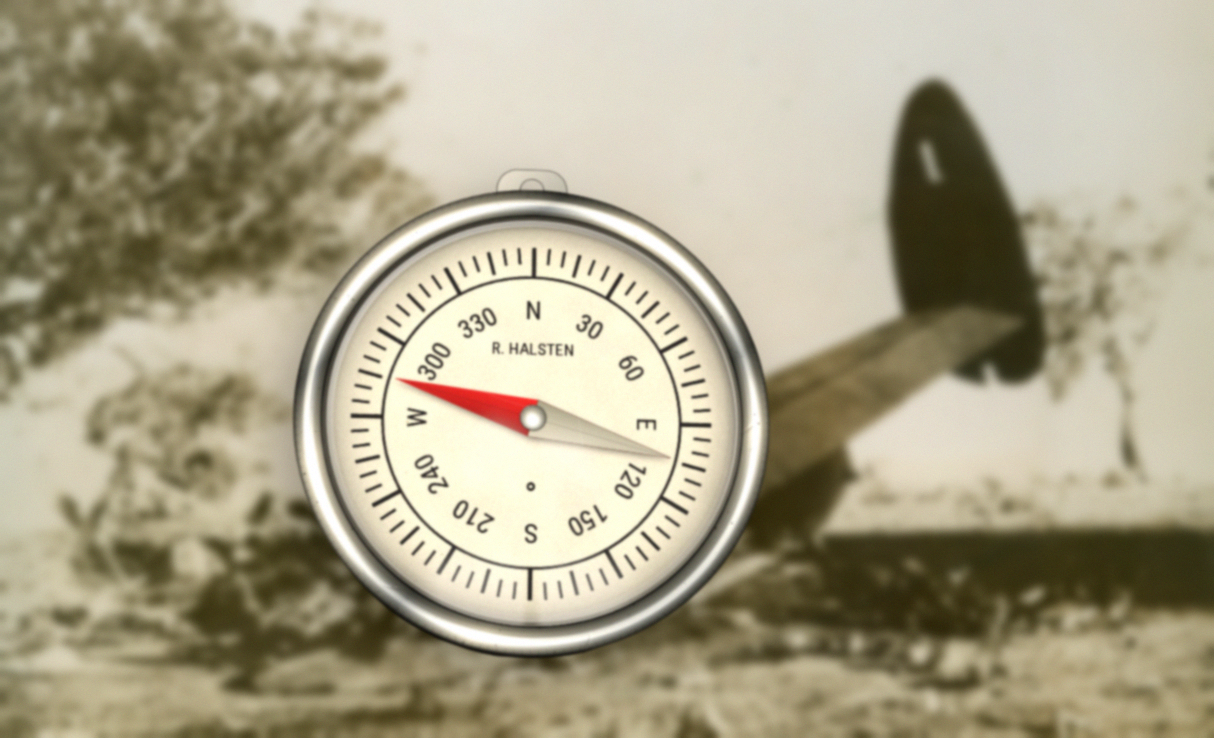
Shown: 285 °
